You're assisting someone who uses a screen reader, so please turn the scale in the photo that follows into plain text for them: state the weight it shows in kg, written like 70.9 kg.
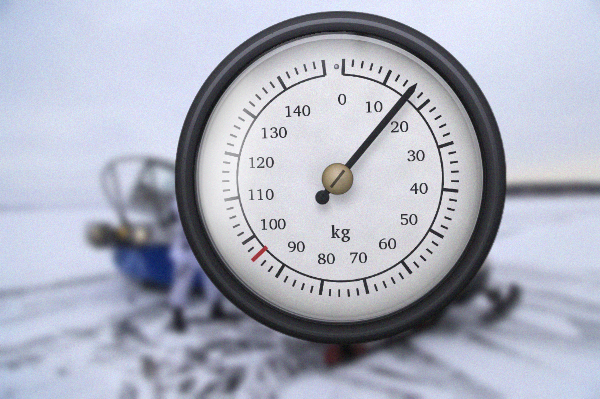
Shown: 16 kg
